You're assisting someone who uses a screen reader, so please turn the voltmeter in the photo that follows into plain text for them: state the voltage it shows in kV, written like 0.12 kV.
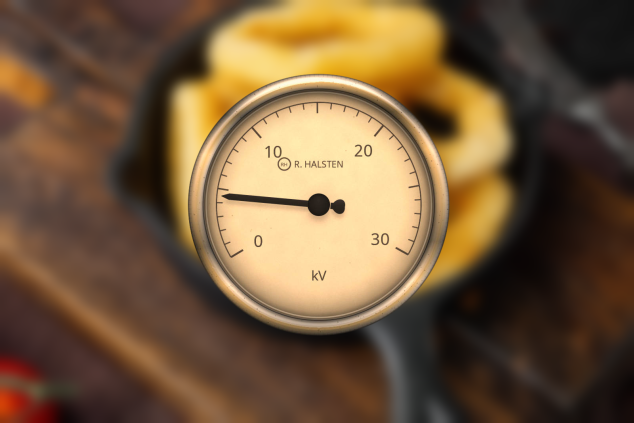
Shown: 4.5 kV
